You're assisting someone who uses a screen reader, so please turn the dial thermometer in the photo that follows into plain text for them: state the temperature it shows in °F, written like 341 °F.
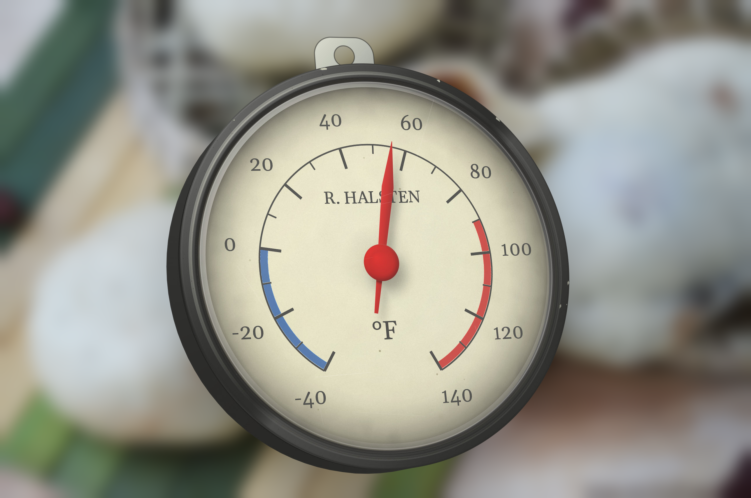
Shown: 55 °F
